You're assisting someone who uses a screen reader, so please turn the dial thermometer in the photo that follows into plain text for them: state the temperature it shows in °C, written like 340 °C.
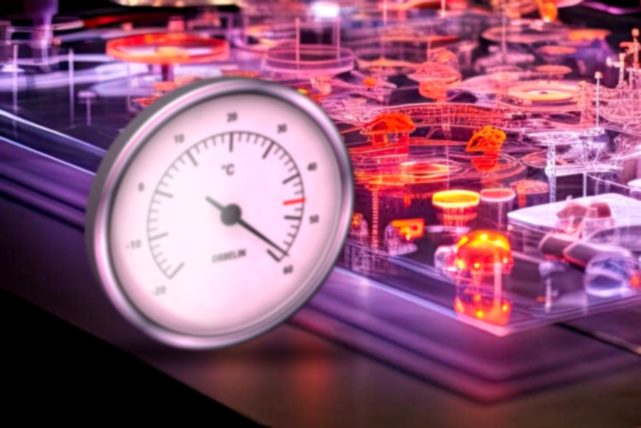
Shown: 58 °C
